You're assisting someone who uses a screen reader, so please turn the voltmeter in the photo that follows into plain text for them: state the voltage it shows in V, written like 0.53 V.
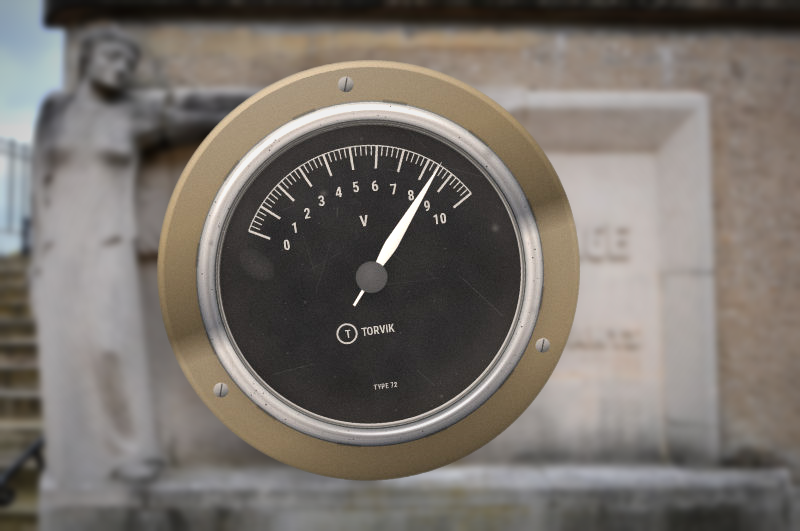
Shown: 8.4 V
